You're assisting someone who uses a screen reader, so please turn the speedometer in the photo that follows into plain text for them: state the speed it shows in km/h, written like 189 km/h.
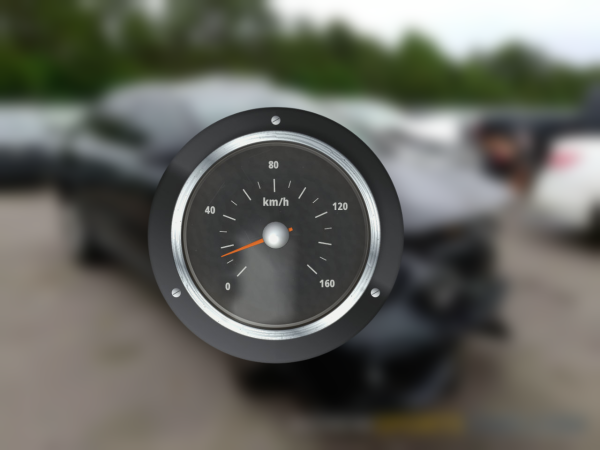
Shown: 15 km/h
